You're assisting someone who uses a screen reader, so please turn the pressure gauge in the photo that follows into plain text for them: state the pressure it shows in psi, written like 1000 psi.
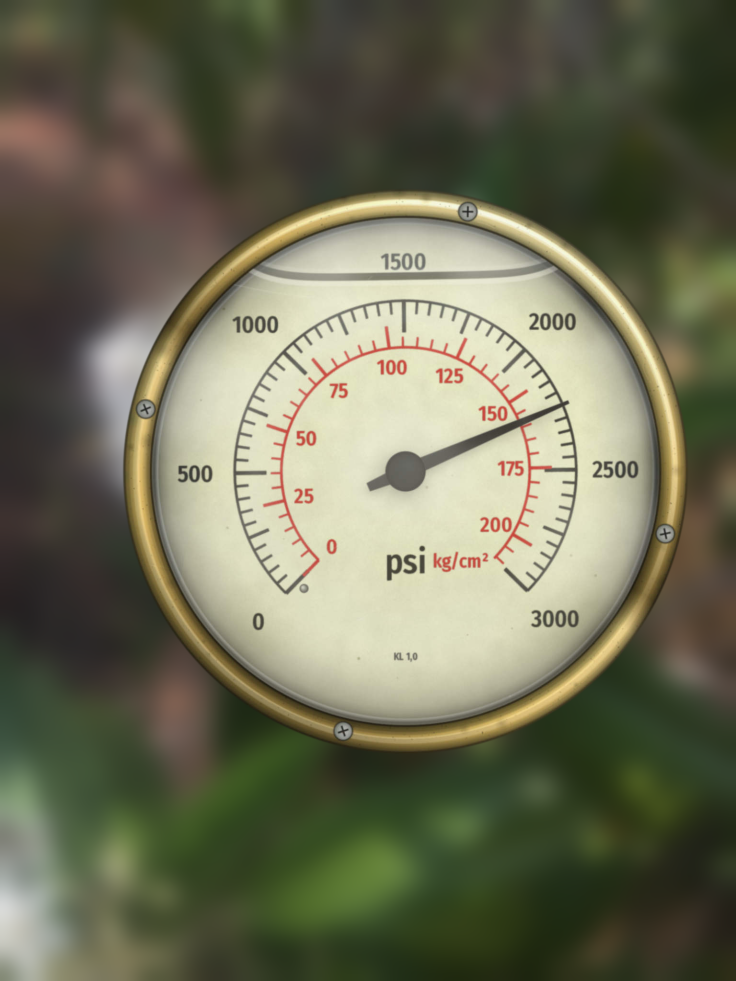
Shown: 2250 psi
